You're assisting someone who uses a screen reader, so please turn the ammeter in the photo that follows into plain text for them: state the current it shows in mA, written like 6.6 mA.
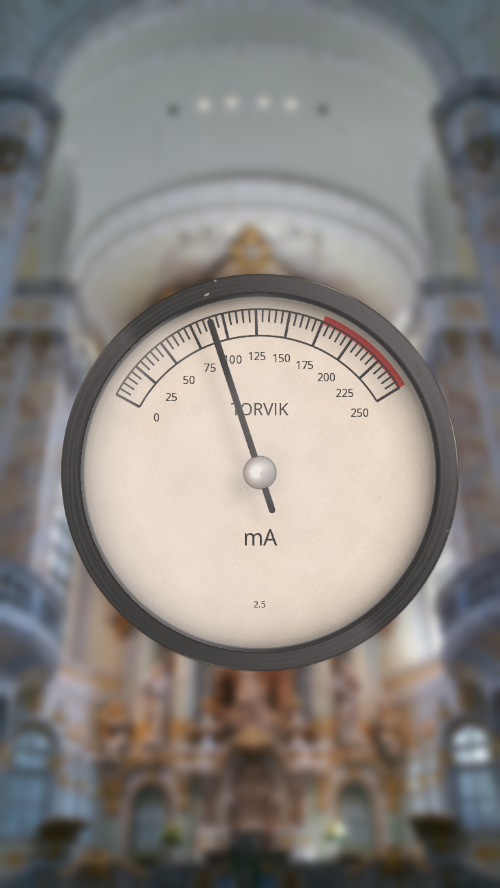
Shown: 90 mA
